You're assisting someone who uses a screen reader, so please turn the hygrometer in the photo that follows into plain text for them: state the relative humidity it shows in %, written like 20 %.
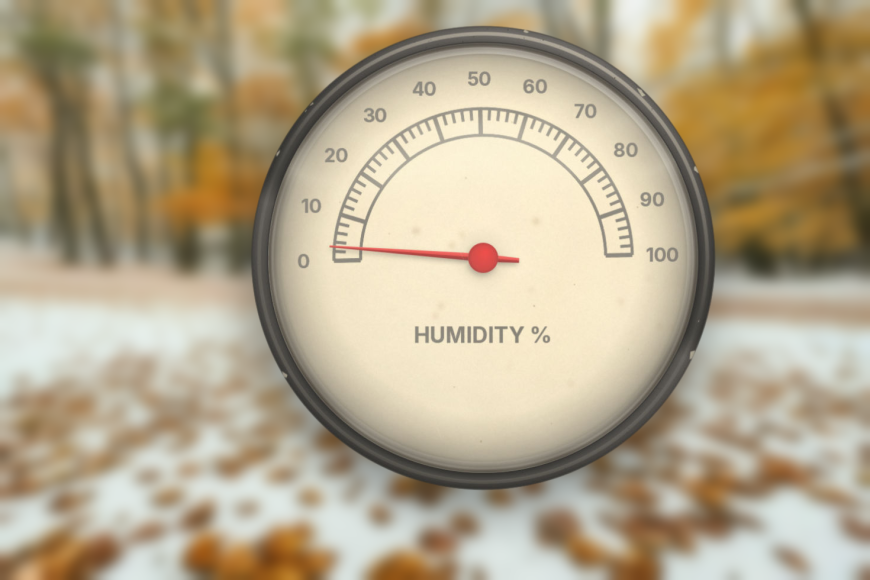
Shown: 3 %
